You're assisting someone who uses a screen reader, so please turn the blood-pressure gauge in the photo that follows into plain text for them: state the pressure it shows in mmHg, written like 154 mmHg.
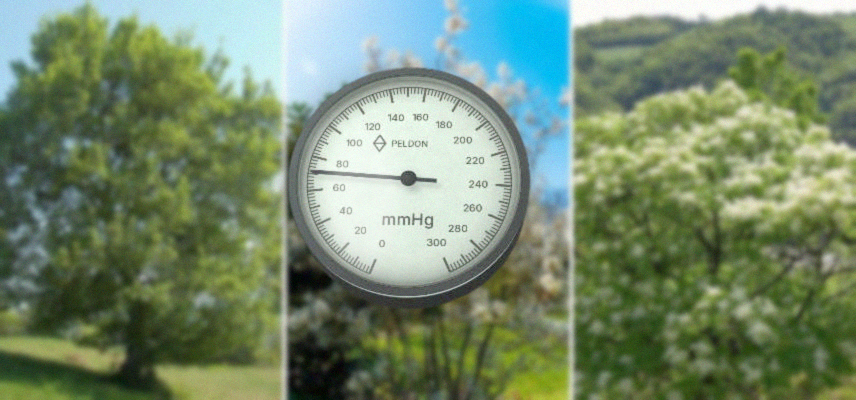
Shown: 70 mmHg
